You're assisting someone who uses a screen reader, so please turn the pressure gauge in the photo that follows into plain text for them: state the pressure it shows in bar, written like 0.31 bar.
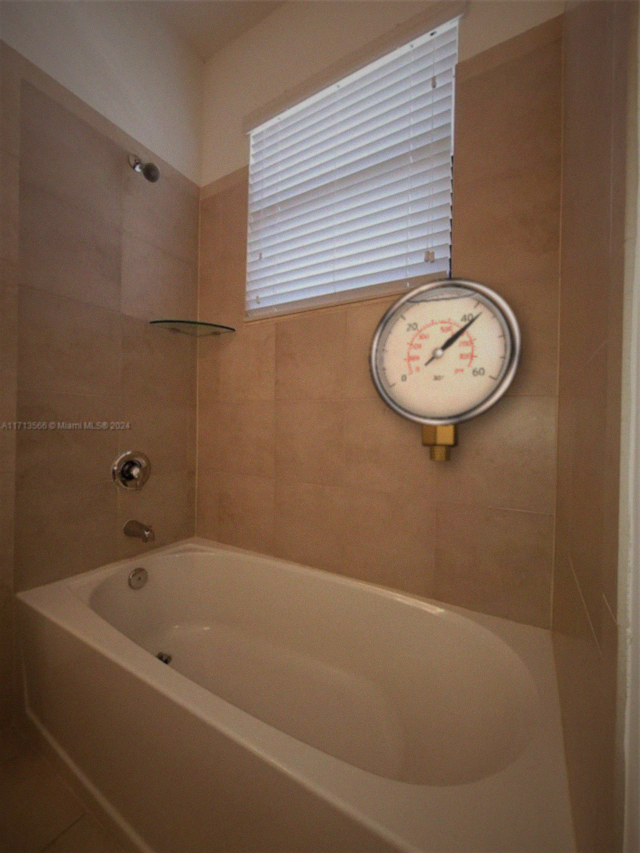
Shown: 42.5 bar
